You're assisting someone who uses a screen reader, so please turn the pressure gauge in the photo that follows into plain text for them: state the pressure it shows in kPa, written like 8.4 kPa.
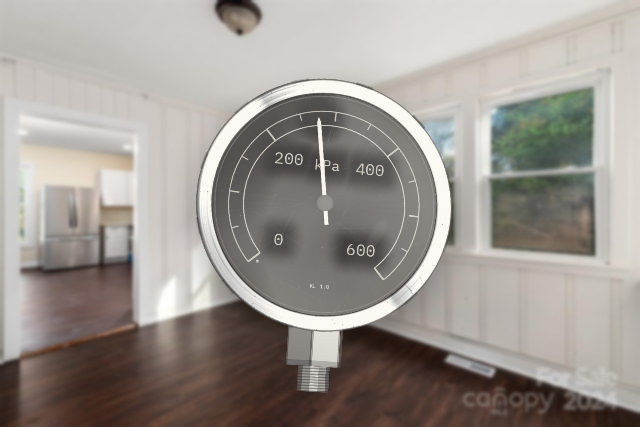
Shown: 275 kPa
